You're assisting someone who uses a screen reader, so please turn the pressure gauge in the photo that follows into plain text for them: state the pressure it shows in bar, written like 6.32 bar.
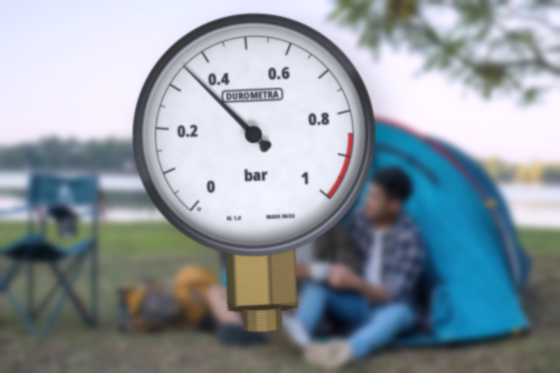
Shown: 0.35 bar
